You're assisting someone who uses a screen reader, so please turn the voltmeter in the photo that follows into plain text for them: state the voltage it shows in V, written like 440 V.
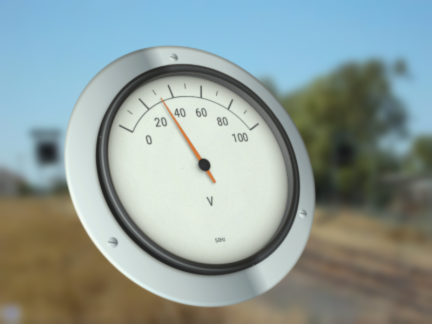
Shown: 30 V
